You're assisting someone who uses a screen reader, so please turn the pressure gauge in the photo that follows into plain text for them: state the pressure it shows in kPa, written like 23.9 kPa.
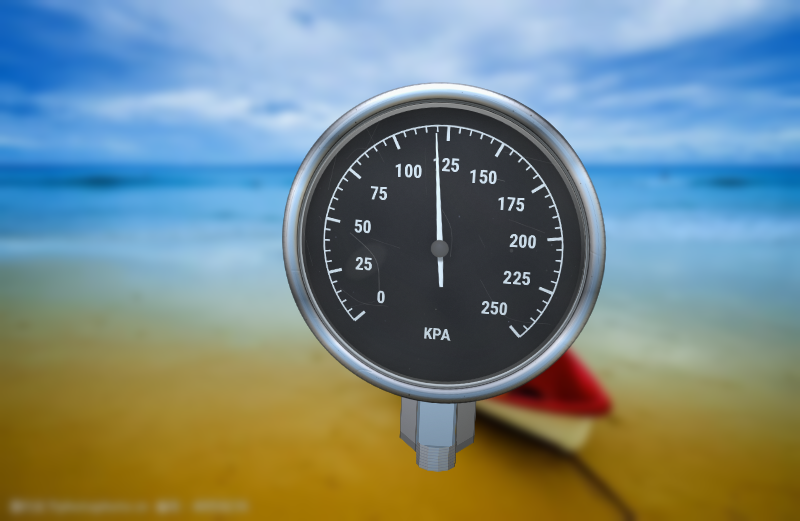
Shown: 120 kPa
